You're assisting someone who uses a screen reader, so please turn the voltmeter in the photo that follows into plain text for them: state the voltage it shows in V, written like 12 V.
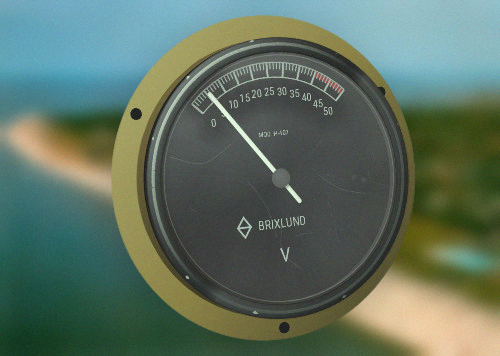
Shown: 5 V
